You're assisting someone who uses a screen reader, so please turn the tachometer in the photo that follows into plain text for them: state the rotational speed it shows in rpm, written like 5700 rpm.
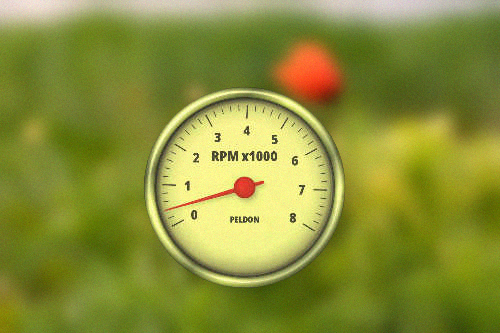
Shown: 400 rpm
